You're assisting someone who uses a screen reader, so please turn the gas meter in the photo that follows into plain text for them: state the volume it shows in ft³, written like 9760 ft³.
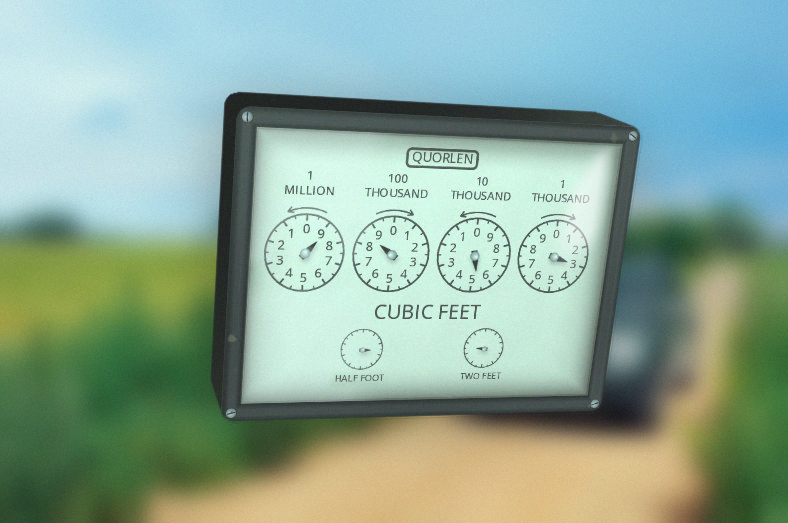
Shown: 885300 ft³
